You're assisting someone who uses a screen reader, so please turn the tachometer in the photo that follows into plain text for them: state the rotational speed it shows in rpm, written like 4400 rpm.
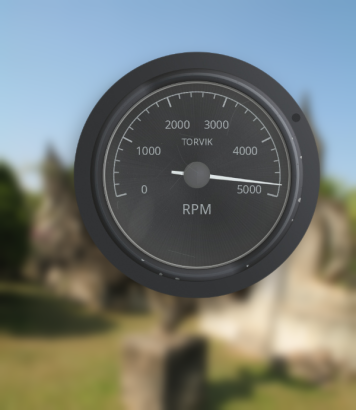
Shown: 4800 rpm
